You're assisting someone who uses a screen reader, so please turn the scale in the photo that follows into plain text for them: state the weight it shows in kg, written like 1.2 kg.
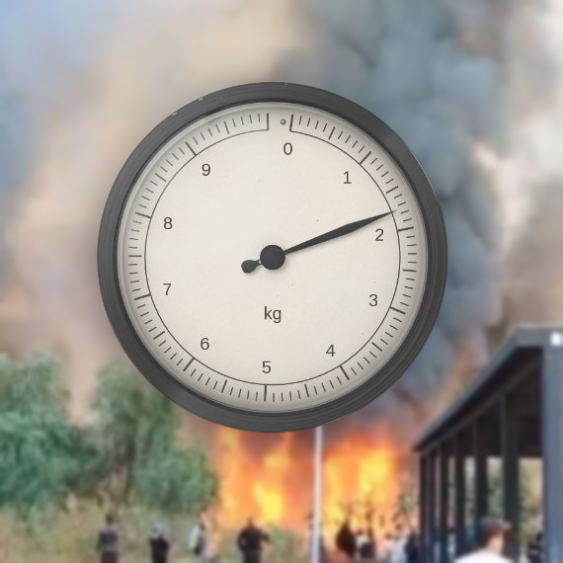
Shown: 1.75 kg
